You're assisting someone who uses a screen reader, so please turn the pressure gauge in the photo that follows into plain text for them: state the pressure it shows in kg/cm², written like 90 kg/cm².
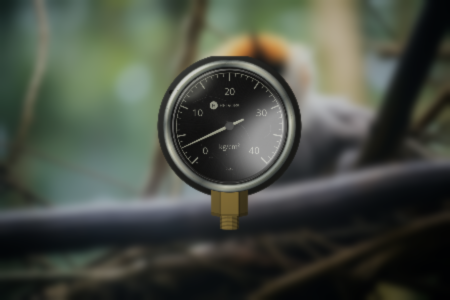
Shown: 3 kg/cm²
